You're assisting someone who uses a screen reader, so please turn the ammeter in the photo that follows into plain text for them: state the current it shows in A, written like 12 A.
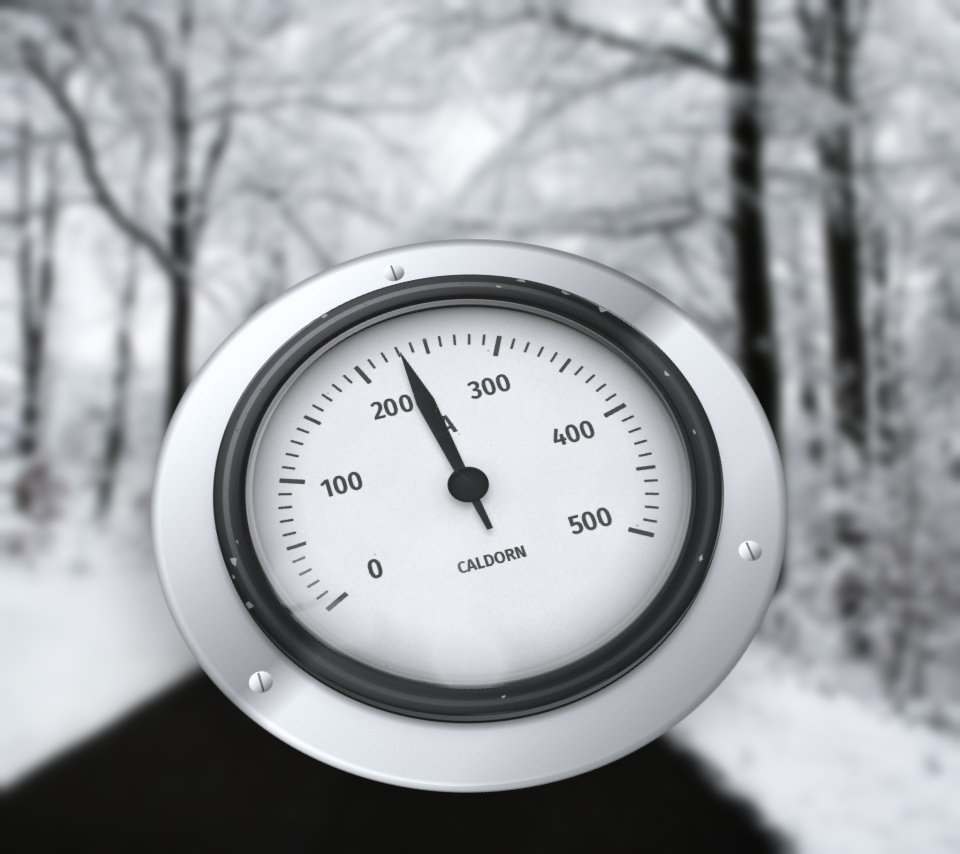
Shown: 230 A
